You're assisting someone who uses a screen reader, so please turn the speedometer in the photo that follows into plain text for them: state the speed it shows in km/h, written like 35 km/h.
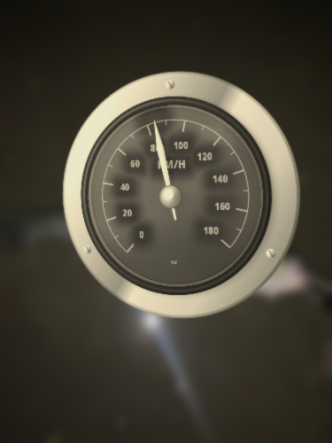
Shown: 85 km/h
